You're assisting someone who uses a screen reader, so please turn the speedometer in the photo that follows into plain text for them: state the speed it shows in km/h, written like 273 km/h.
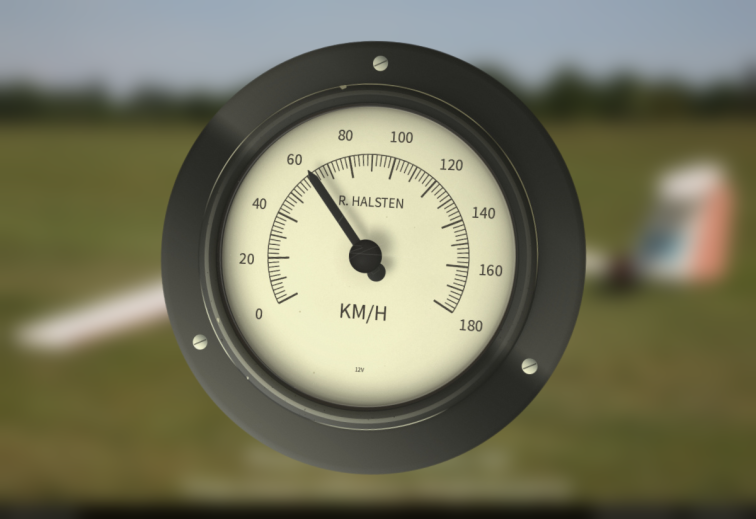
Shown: 62 km/h
